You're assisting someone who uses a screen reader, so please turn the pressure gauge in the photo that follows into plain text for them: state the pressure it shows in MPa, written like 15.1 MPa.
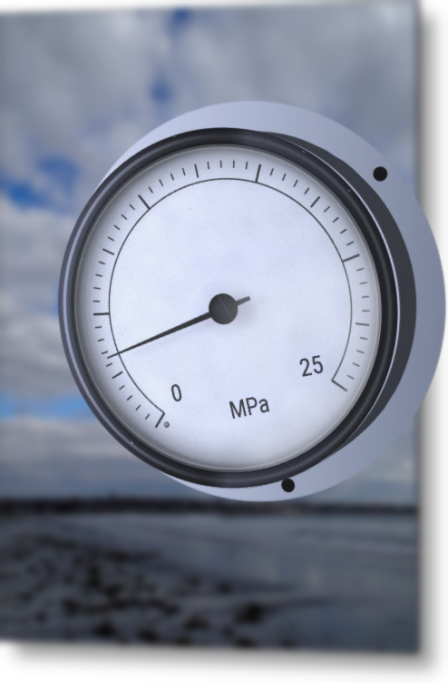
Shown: 3.25 MPa
